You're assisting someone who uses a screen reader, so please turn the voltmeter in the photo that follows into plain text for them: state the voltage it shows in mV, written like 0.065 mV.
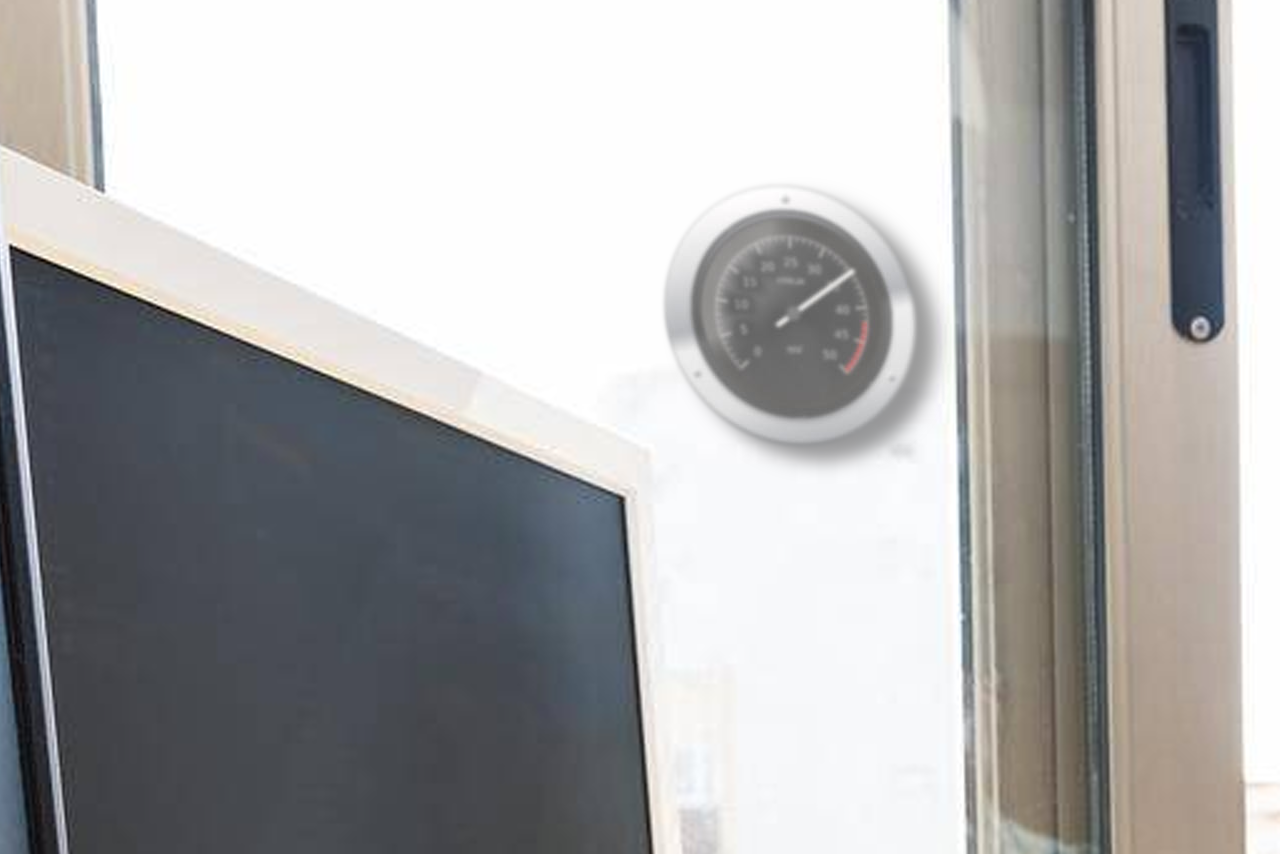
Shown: 35 mV
